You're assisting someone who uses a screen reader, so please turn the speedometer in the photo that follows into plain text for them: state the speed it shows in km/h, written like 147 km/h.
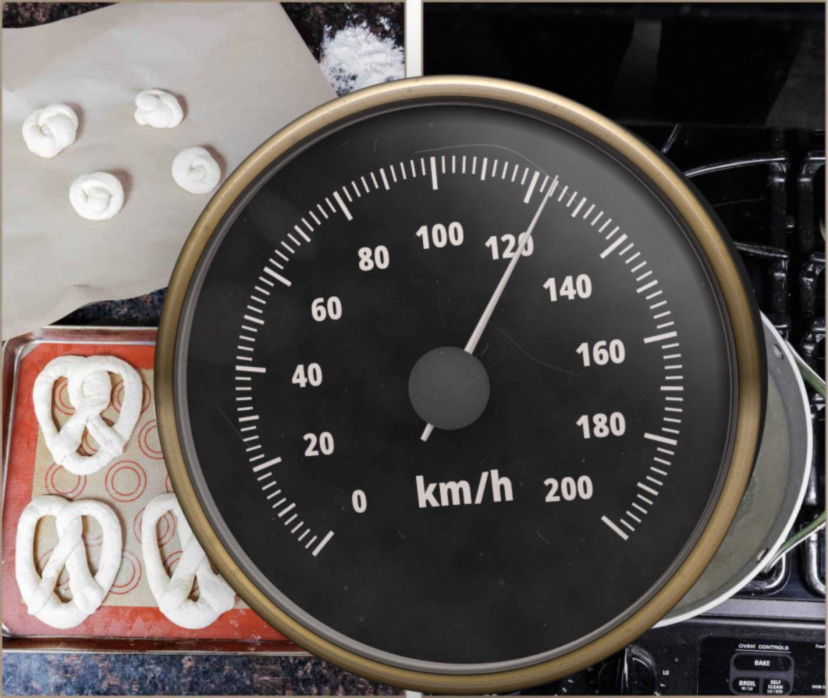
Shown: 124 km/h
